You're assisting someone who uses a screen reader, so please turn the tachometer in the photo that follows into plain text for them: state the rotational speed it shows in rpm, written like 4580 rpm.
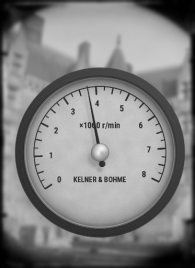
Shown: 3750 rpm
